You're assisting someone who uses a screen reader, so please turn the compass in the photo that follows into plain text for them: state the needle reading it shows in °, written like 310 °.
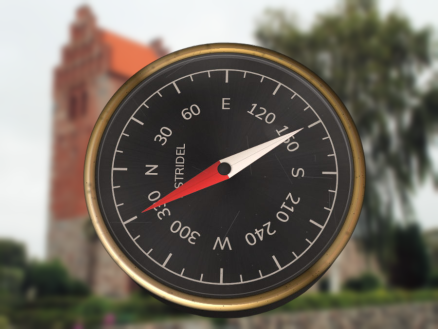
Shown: 330 °
